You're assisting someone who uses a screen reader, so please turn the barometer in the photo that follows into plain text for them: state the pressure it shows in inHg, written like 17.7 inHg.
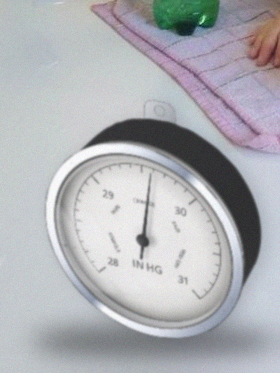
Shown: 29.6 inHg
